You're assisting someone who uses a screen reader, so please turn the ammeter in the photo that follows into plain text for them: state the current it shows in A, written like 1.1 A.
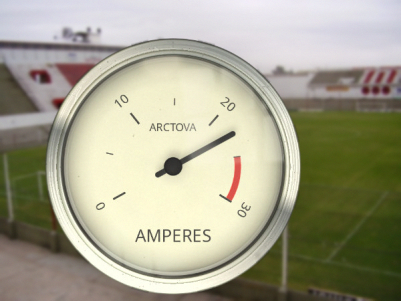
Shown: 22.5 A
